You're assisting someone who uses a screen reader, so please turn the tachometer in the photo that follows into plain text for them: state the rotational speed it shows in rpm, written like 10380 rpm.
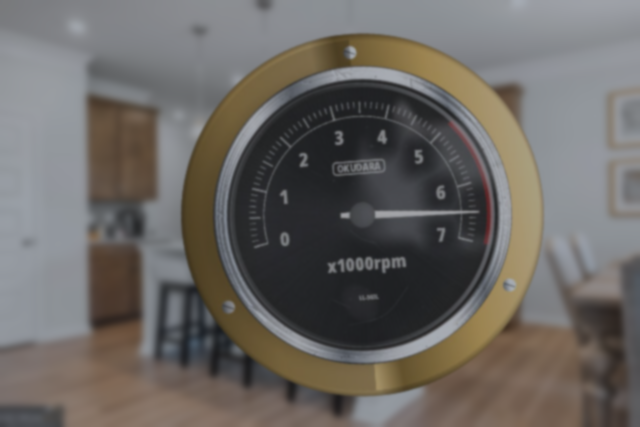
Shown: 6500 rpm
